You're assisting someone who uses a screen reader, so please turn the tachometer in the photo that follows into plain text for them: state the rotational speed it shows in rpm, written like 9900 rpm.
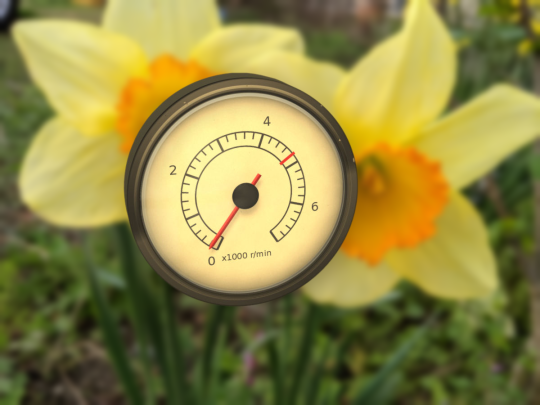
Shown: 200 rpm
